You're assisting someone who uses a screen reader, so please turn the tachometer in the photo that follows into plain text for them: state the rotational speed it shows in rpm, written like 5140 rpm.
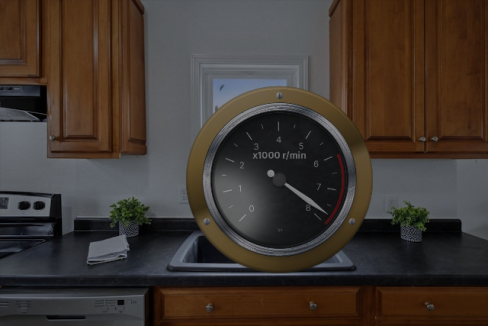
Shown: 7750 rpm
